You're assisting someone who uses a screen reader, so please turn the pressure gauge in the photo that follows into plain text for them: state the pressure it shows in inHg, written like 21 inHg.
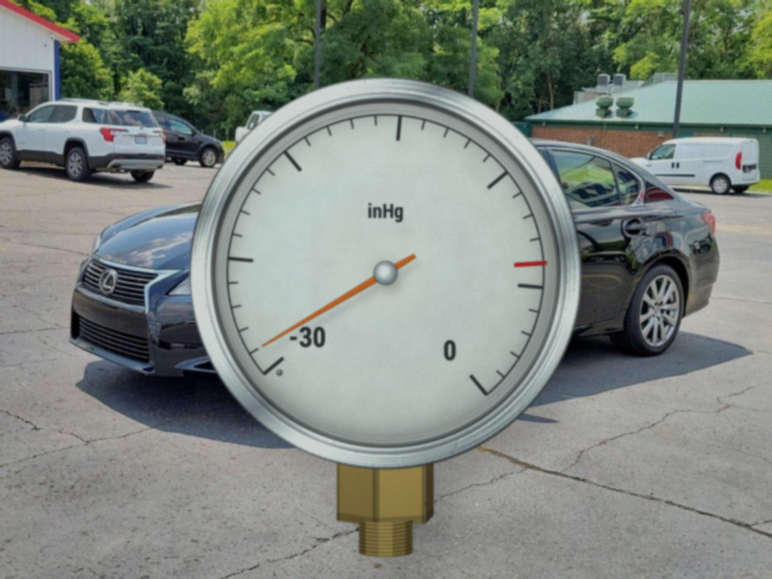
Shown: -29 inHg
